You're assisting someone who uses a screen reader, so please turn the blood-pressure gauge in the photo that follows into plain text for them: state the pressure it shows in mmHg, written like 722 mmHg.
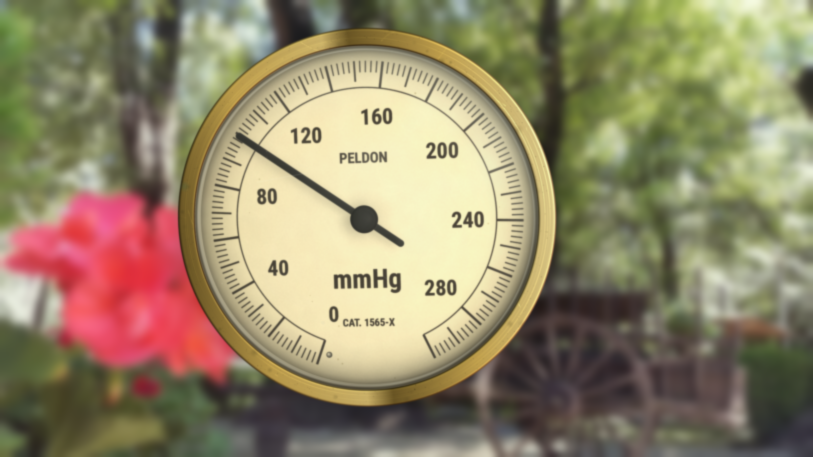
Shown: 100 mmHg
